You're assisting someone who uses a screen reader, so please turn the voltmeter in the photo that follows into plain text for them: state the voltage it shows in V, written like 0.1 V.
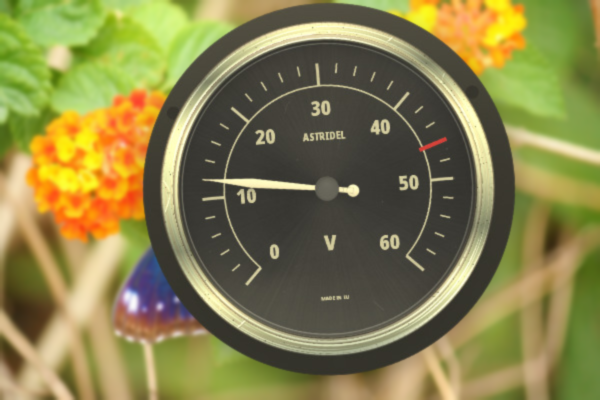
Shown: 12 V
